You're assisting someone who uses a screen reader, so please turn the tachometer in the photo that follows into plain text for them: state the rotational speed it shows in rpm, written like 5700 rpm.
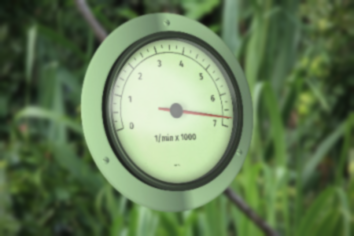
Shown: 6750 rpm
